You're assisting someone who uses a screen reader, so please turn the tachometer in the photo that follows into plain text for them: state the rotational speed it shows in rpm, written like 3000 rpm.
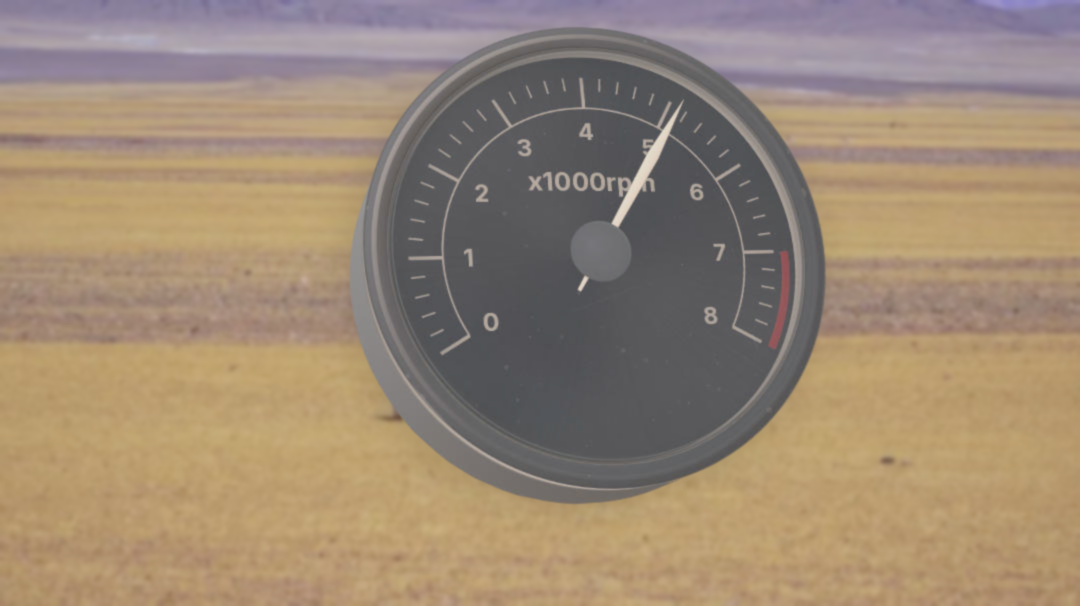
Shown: 5100 rpm
